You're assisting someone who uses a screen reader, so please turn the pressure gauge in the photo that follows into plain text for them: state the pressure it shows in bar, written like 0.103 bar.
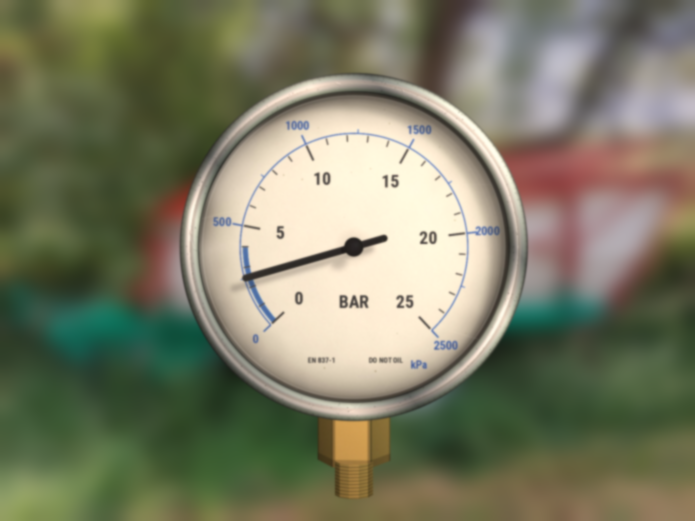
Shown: 2.5 bar
